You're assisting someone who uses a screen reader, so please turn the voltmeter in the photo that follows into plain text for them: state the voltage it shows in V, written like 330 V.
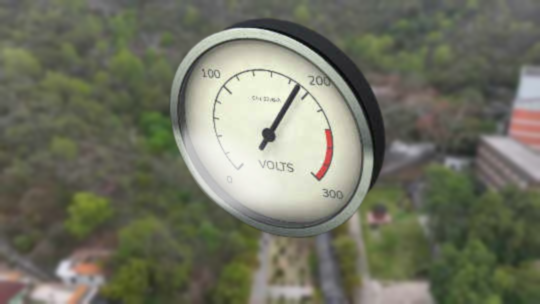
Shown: 190 V
